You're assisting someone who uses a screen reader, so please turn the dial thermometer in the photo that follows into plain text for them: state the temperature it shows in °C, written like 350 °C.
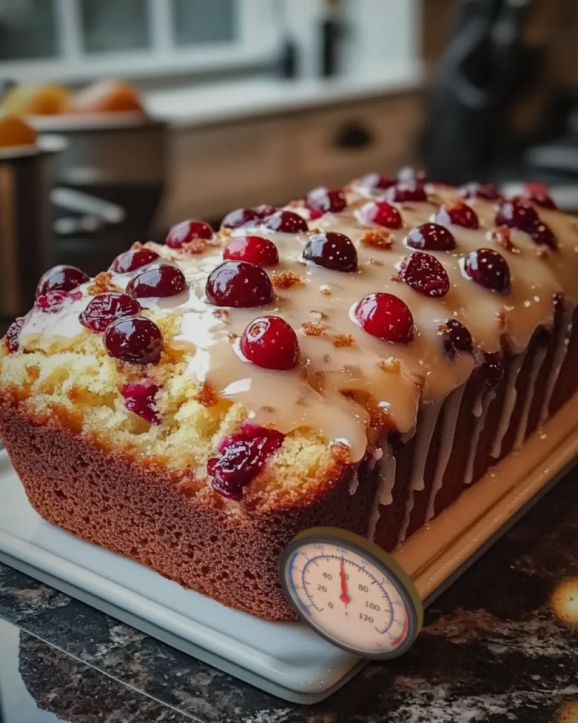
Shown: 60 °C
